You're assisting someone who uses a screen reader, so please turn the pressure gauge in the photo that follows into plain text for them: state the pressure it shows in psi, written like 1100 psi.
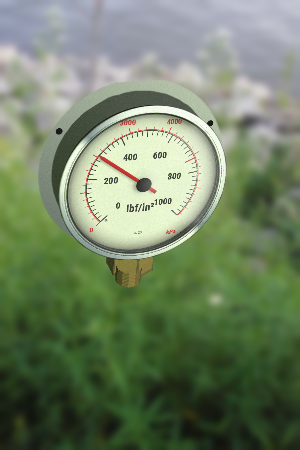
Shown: 300 psi
